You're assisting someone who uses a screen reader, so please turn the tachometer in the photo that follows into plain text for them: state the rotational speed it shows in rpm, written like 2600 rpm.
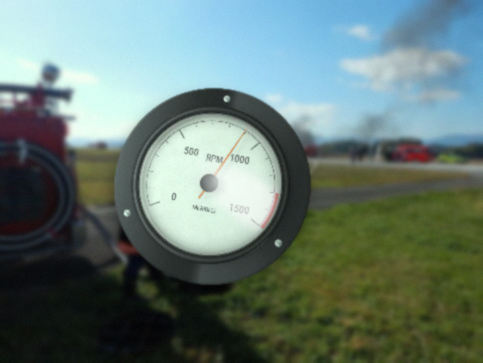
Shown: 900 rpm
